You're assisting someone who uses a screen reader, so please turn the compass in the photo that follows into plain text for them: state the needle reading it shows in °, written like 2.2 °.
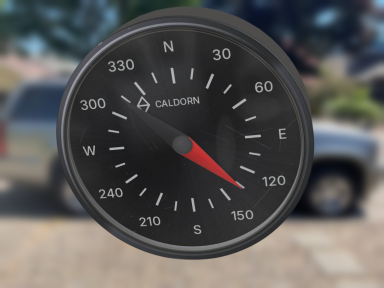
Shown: 135 °
